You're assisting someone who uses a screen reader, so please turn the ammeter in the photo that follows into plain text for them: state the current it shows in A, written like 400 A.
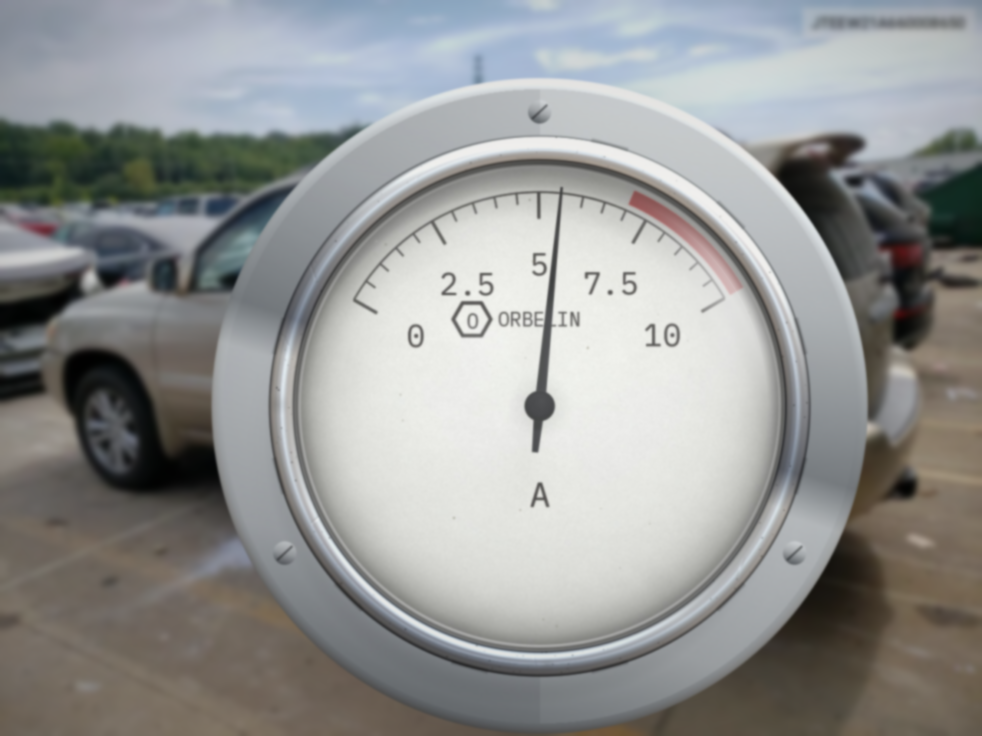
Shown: 5.5 A
